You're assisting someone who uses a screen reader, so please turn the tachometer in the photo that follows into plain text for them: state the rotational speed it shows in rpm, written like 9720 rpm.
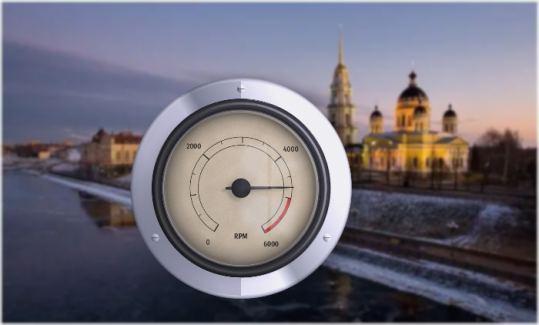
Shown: 4750 rpm
